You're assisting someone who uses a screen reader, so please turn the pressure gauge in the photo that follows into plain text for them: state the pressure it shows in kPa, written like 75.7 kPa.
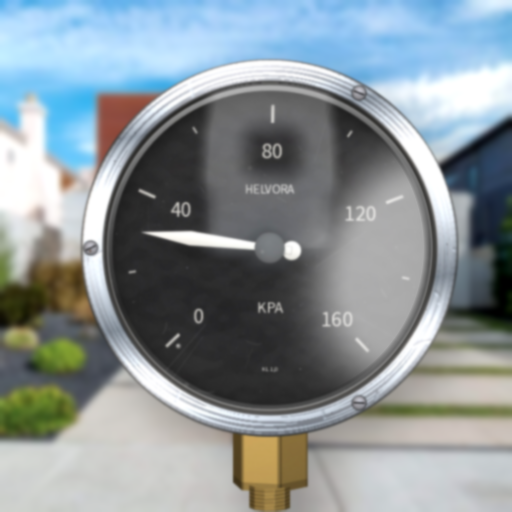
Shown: 30 kPa
